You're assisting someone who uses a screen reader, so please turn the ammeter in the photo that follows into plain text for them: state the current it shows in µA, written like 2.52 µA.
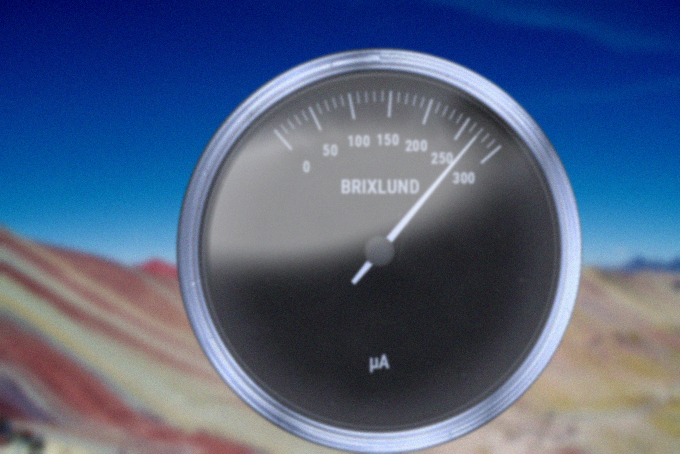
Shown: 270 µA
